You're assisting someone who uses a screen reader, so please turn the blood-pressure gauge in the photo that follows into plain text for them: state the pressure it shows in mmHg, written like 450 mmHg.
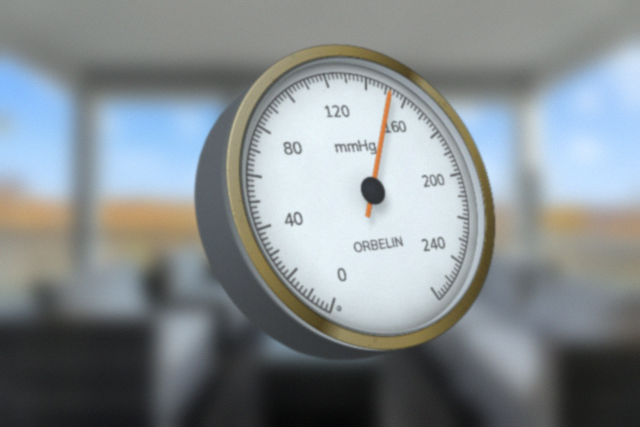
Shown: 150 mmHg
